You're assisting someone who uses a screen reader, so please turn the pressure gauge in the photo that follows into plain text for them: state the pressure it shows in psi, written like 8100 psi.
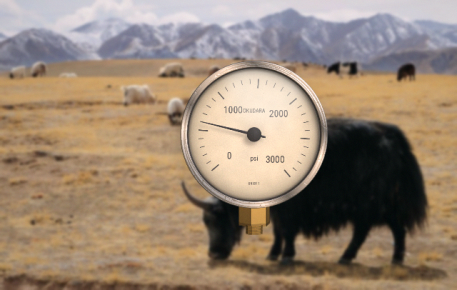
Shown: 600 psi
